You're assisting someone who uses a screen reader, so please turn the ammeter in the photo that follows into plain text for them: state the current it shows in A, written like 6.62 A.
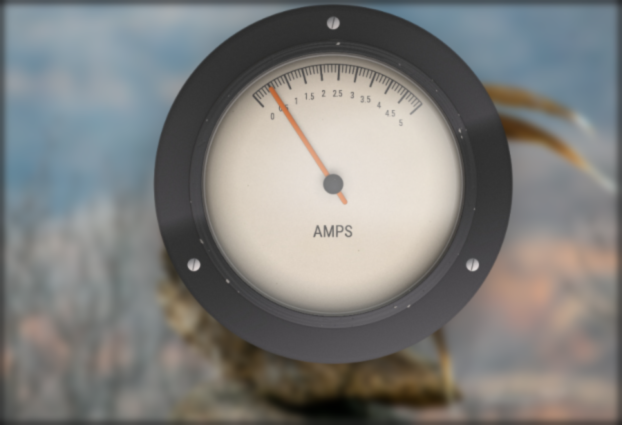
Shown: 0.5 A
